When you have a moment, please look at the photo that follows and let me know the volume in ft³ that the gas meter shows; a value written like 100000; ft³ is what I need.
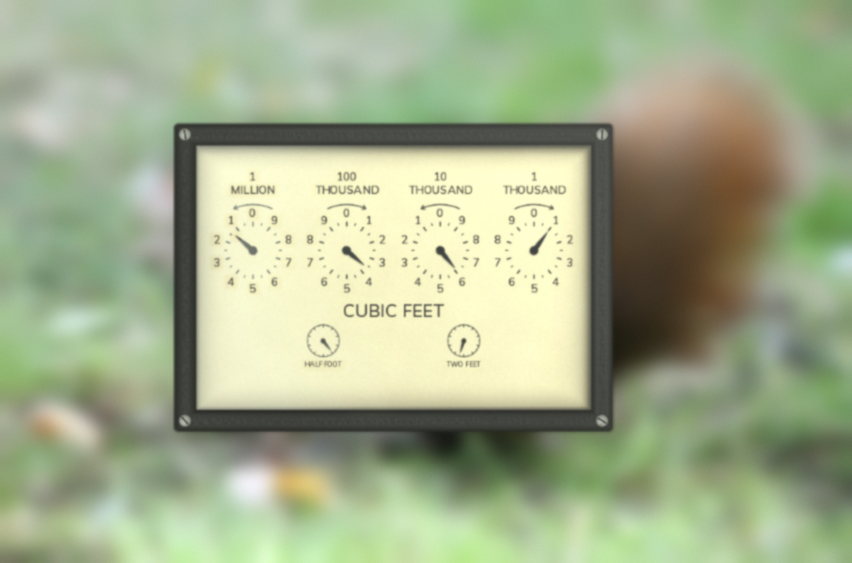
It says 136100; ft³
